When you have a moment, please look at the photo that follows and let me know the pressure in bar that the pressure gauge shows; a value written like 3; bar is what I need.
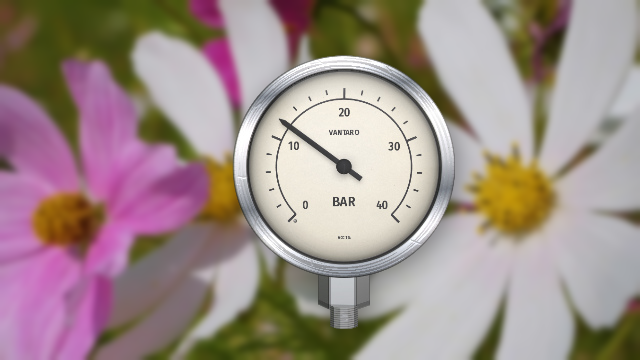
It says 12; bar
